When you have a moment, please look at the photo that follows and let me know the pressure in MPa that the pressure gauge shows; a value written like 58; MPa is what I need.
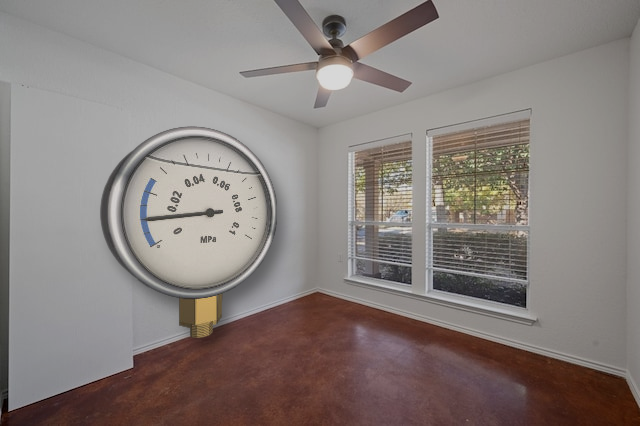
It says 0.01; MPa
